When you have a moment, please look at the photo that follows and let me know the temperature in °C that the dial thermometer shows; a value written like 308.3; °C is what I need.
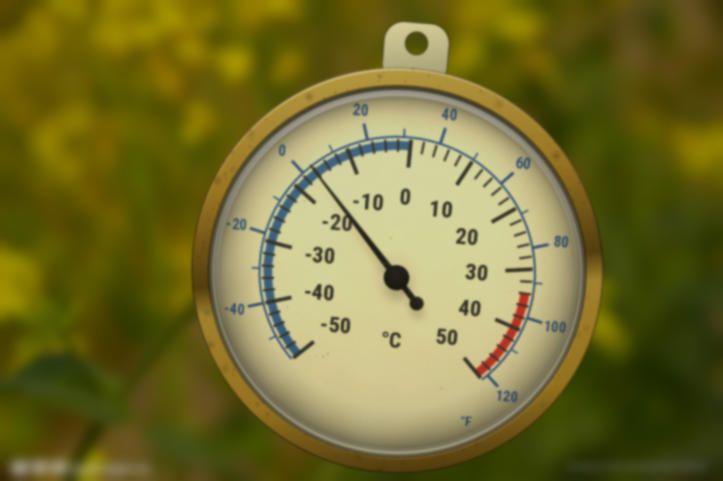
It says -16; °C
